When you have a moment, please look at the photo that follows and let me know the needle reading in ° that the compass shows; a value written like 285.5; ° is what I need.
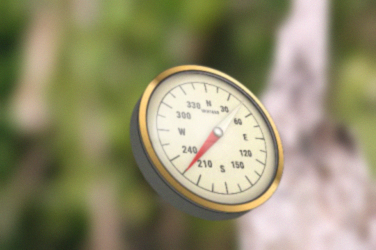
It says 225; °
